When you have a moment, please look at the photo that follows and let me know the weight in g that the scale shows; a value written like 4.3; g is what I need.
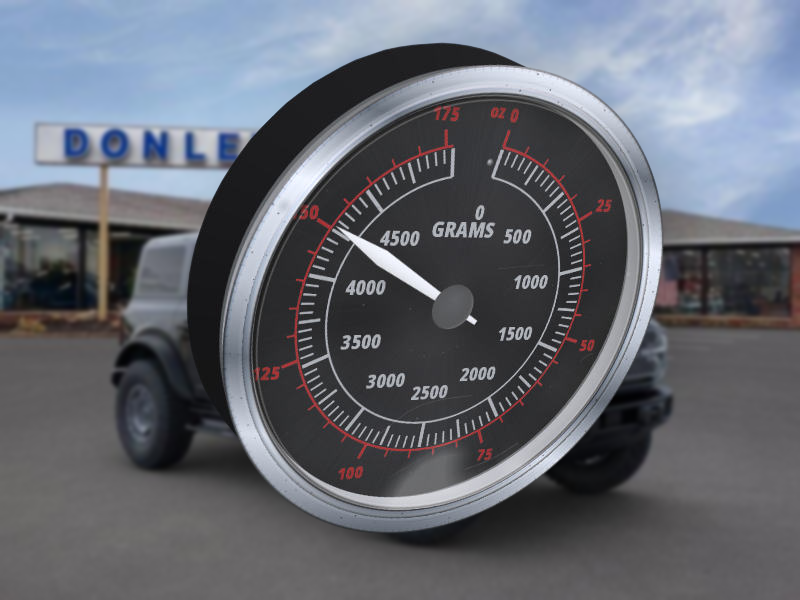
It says 4275; g
